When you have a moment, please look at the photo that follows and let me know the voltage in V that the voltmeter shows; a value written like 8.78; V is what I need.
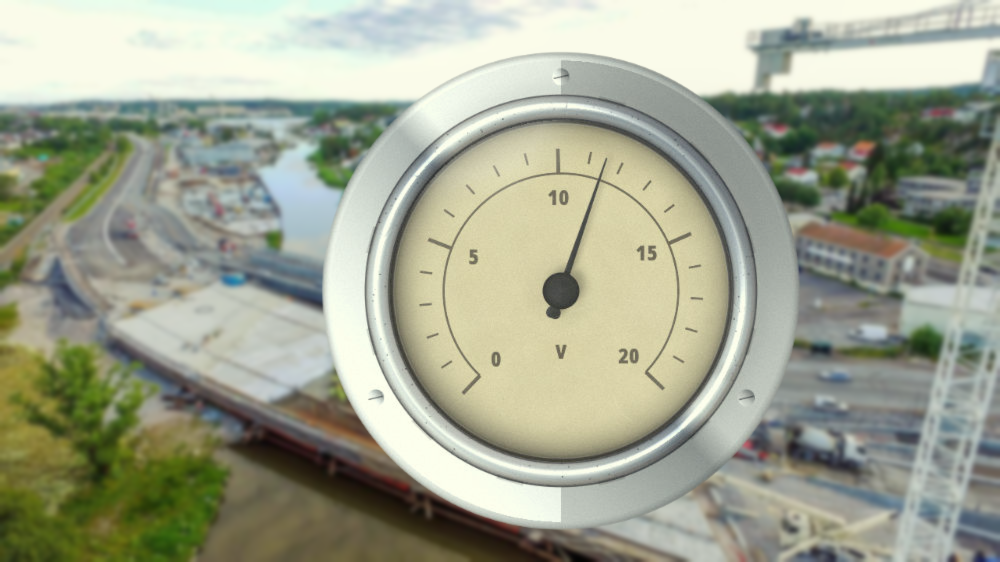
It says 11.5; V
